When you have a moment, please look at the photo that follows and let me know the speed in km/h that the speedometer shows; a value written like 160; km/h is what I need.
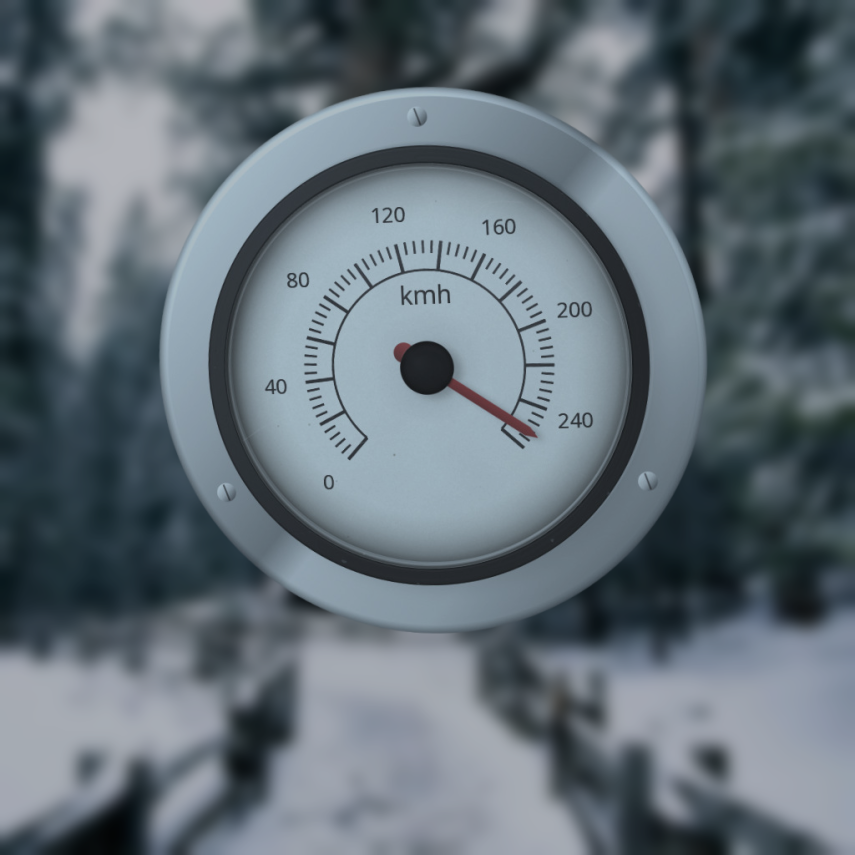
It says 252; km/h
